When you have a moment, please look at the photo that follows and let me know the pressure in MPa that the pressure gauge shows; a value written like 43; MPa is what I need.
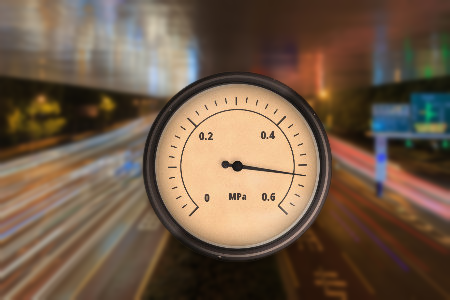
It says 0.52; MPa
